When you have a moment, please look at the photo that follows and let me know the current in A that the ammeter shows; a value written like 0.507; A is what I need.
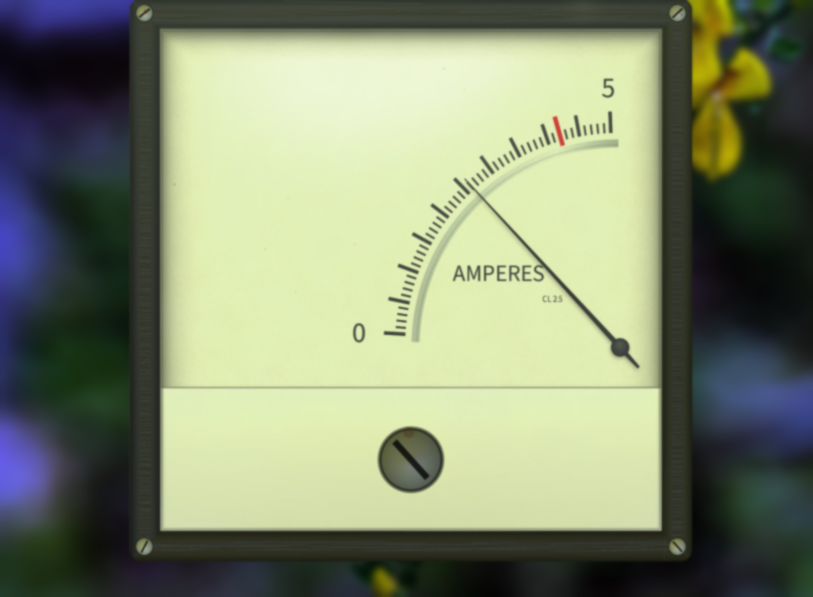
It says 2.6; A
